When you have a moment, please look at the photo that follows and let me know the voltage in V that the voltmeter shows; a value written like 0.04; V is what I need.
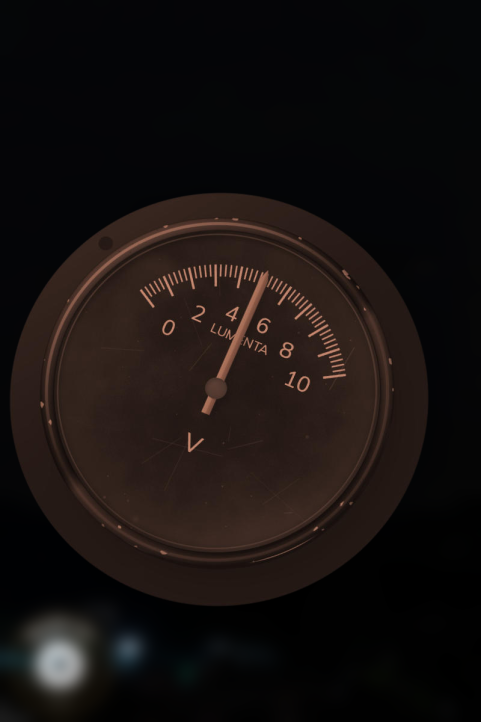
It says 5; V
